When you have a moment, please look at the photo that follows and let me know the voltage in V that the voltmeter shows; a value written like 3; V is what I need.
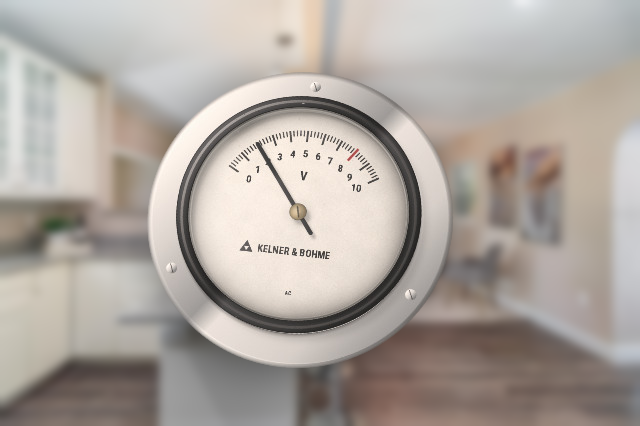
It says 2; V
